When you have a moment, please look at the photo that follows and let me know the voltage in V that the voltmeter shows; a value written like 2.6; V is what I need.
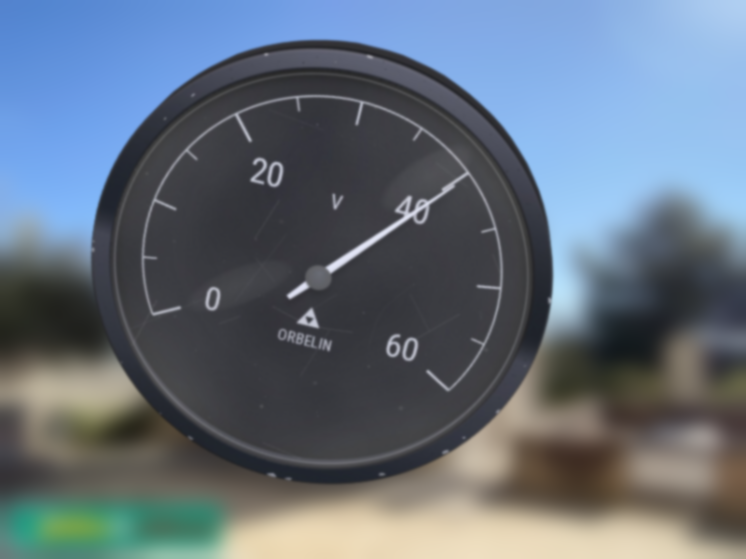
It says 40; V
